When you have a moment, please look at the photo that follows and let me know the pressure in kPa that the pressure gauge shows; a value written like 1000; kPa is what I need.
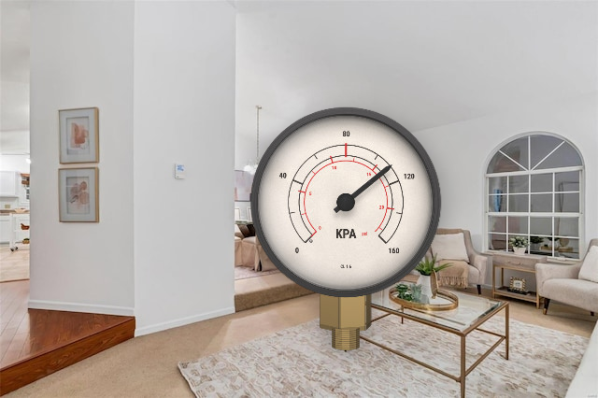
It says 110; kPa
